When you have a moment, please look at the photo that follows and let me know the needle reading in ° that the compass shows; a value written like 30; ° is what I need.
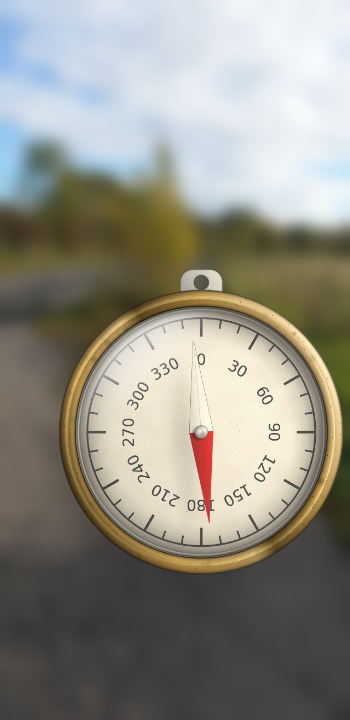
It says 175; °
